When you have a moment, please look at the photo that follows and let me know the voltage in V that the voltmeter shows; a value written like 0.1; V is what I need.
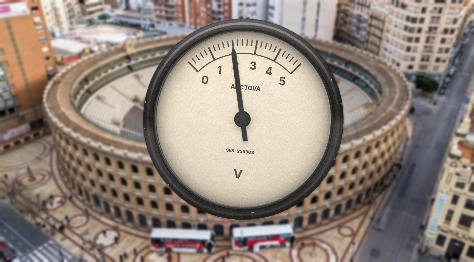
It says 2; V
